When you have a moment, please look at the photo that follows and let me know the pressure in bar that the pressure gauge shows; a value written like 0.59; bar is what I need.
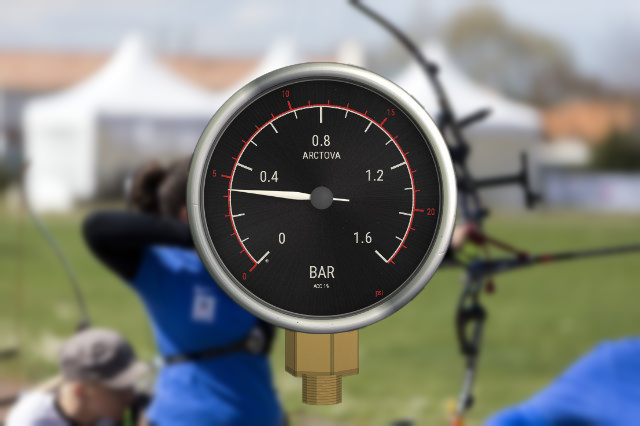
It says 0.3; bar
